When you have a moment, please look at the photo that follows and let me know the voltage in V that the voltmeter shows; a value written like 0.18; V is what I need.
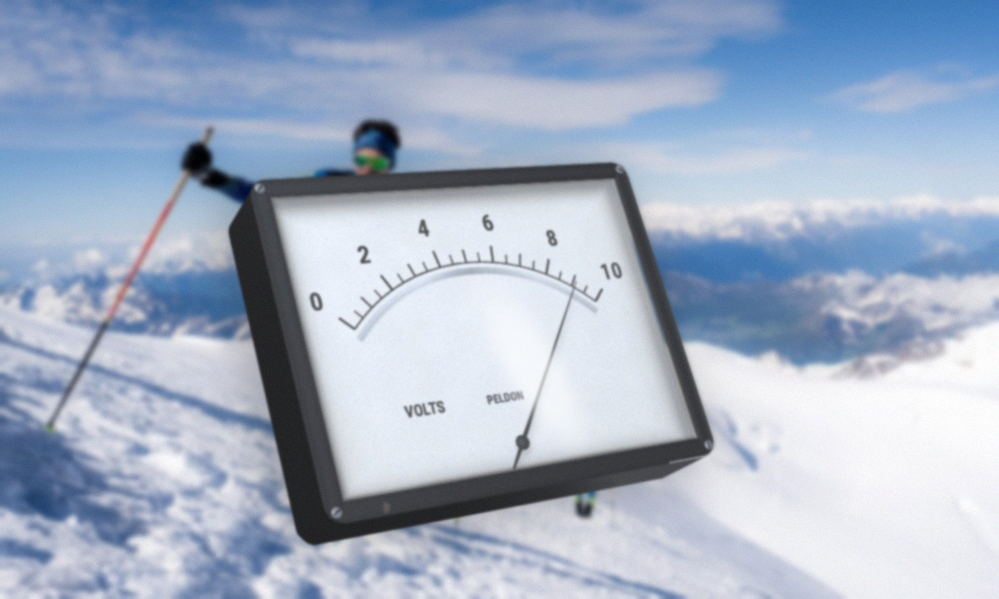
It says 9; V
